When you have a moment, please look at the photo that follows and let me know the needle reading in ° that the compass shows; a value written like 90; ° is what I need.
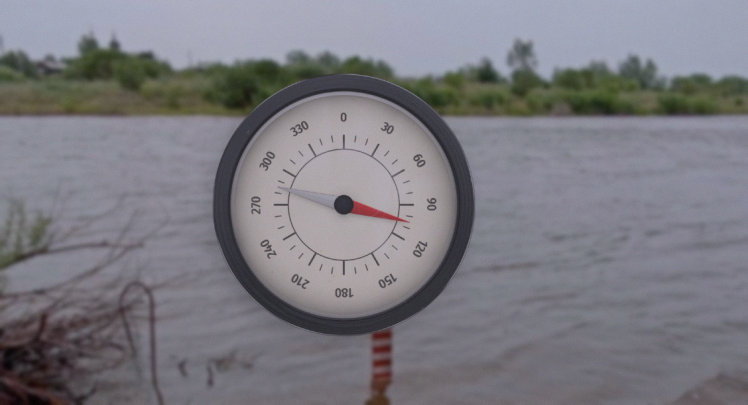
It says 105; °
